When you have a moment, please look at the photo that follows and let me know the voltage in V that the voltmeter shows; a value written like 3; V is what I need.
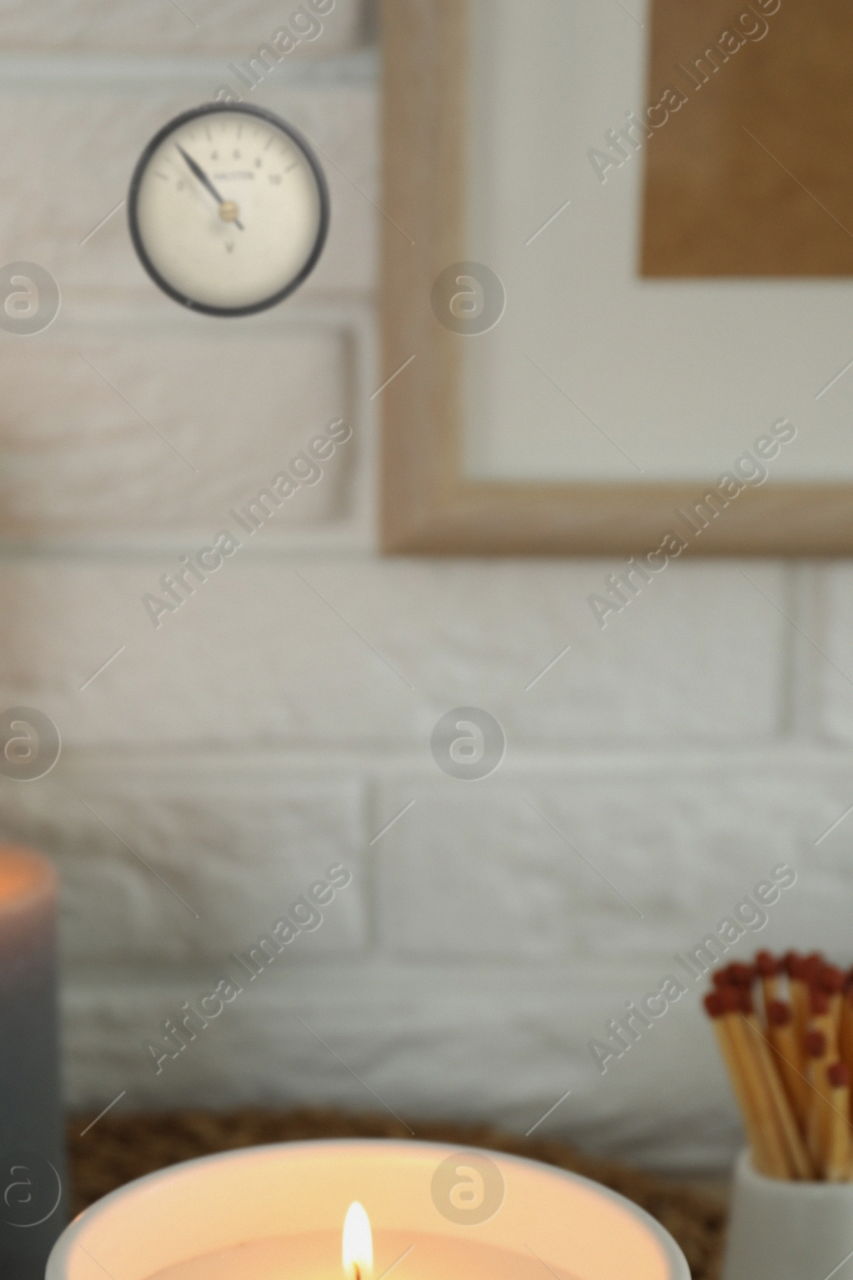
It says 2; V
